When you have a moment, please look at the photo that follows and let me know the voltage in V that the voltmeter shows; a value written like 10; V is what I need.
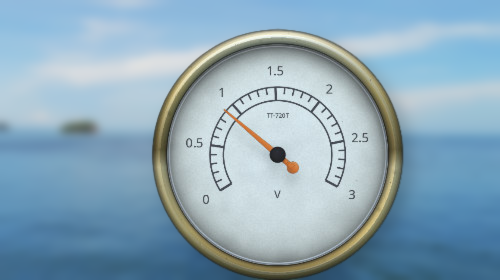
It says 0.9; V
